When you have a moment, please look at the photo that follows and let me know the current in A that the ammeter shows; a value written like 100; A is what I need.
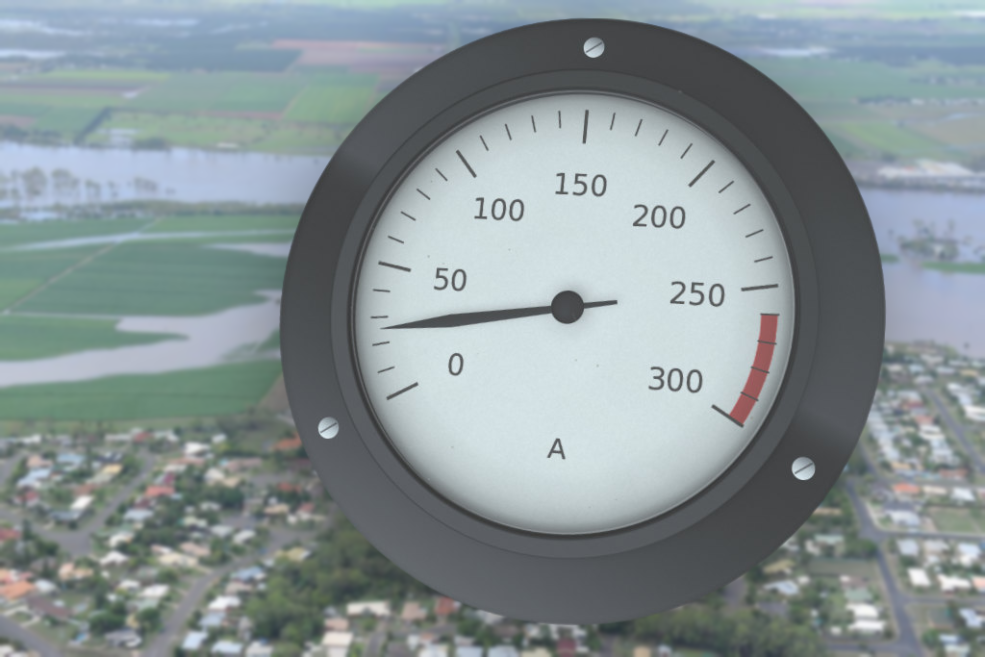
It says 25; A
